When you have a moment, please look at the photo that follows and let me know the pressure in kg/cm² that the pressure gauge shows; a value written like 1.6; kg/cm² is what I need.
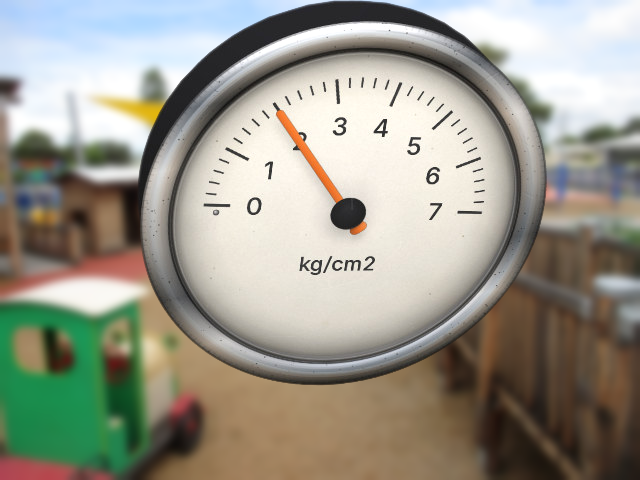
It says 2; kg/cm²
